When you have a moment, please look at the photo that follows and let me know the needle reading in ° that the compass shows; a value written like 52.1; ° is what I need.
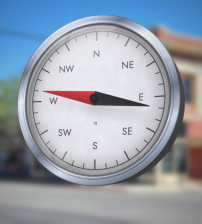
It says 280; °
